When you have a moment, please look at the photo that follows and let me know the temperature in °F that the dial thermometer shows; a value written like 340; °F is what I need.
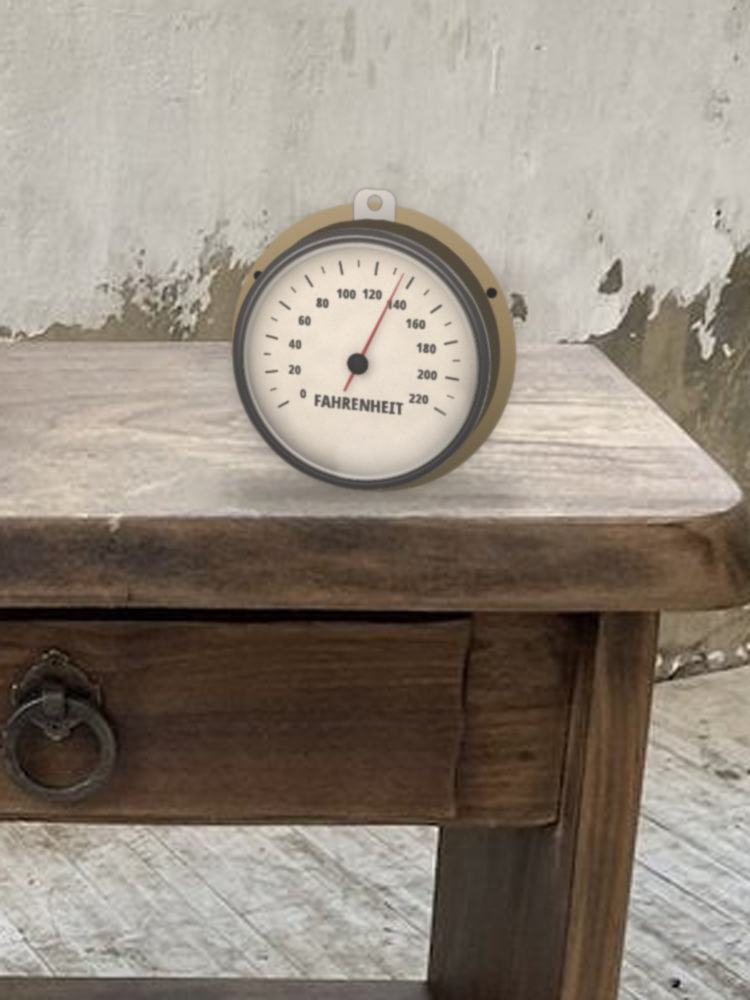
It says 135; °F
